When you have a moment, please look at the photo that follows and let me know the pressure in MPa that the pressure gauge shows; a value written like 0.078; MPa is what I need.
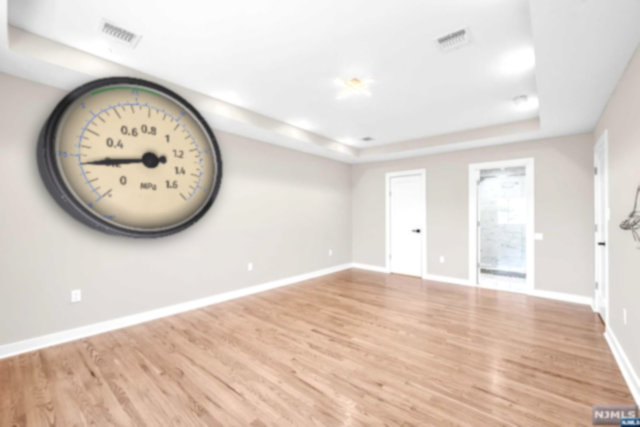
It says 0.2; MPa
